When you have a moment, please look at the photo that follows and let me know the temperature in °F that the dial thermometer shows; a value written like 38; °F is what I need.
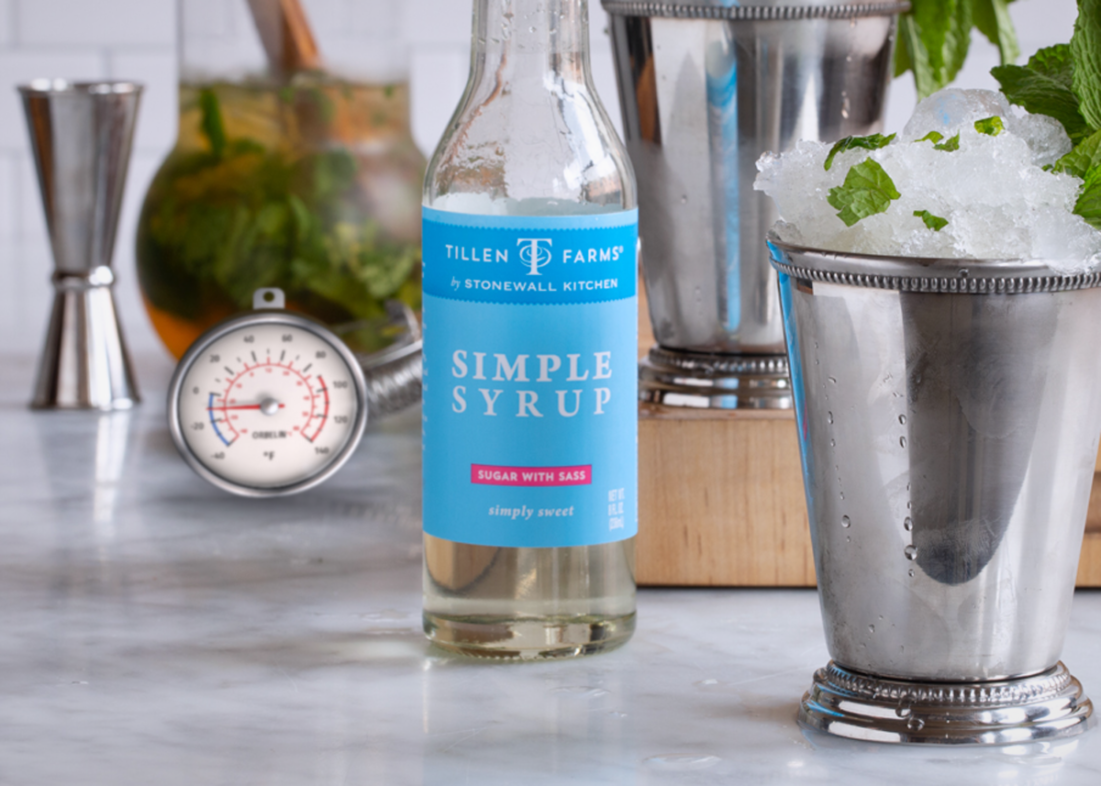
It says -10; °F
